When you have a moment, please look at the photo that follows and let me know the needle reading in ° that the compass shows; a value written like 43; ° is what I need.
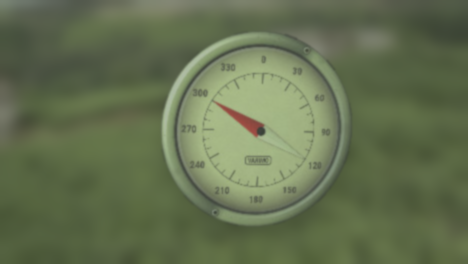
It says 300; °
